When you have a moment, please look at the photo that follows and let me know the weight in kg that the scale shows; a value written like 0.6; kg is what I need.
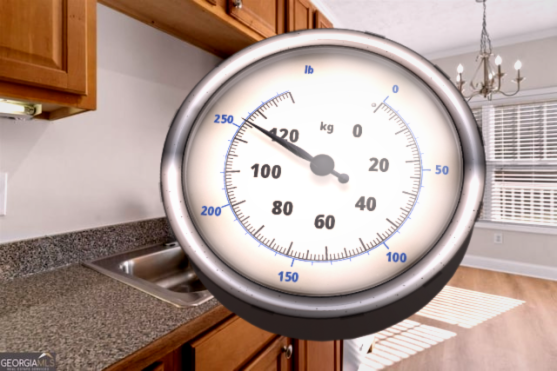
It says 115; kg
